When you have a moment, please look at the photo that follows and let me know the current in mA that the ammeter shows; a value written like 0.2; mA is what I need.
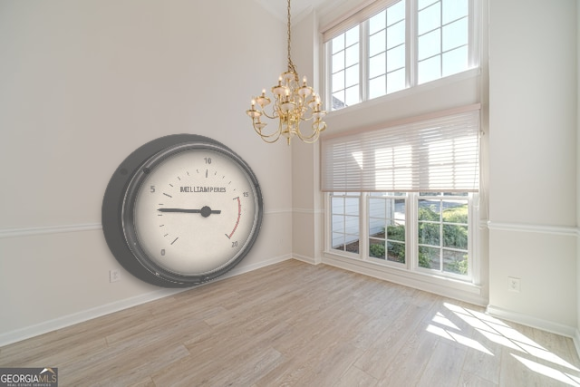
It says 3.5; mA
